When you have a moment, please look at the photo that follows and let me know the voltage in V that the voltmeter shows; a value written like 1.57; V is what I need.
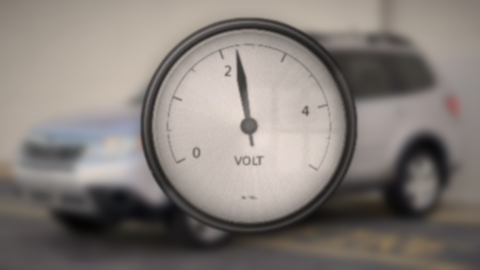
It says 2.25; V
